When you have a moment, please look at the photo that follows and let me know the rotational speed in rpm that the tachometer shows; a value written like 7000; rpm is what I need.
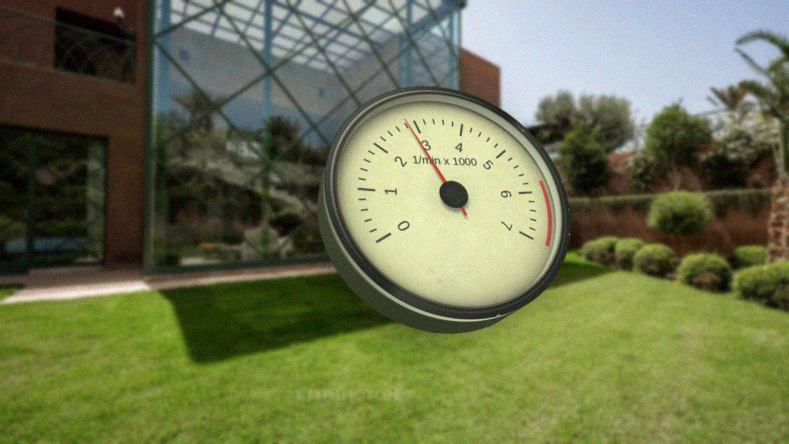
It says 2800; rpm
